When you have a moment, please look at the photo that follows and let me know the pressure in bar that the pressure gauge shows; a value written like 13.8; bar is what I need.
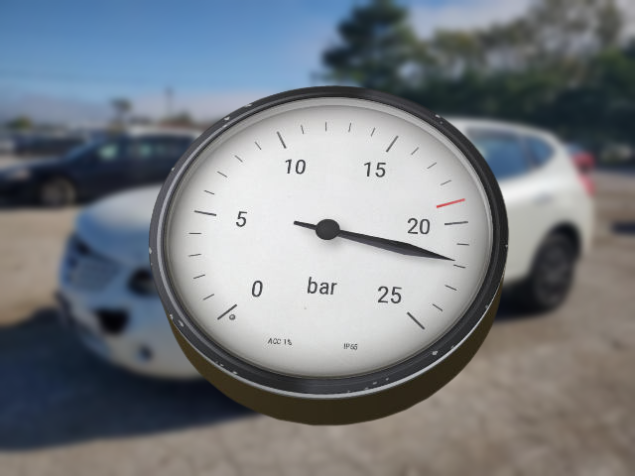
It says 22; bar
